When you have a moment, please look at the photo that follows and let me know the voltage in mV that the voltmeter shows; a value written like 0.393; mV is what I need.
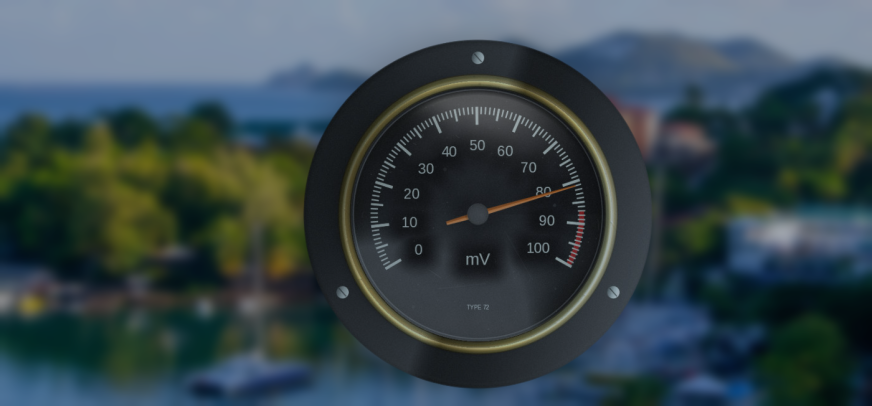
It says 81; mV
